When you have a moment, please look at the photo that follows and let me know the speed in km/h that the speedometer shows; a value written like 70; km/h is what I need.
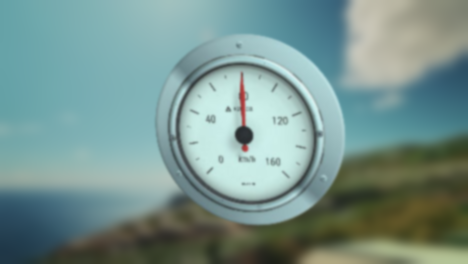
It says 80; km/h
